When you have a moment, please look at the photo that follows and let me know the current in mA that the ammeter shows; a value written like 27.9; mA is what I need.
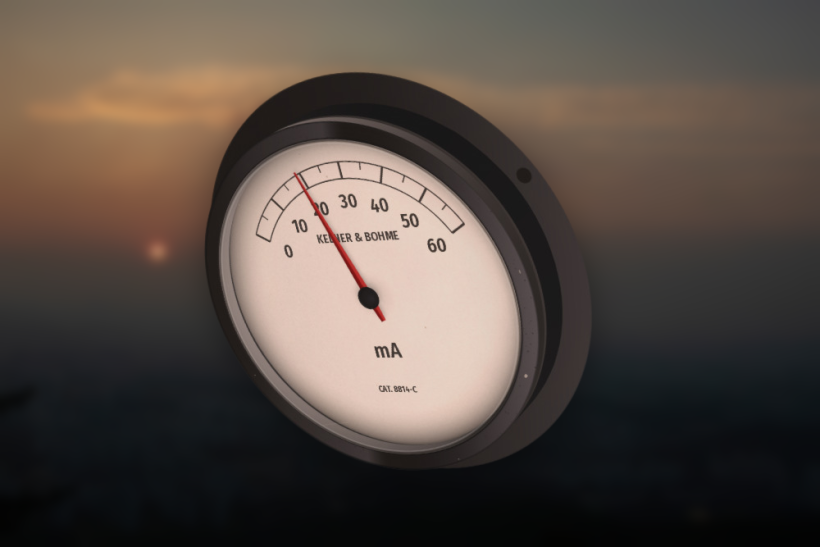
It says 20; mA
